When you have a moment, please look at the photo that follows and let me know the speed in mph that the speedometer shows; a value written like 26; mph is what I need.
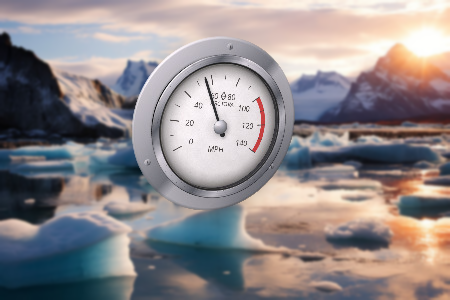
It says 55; mph
